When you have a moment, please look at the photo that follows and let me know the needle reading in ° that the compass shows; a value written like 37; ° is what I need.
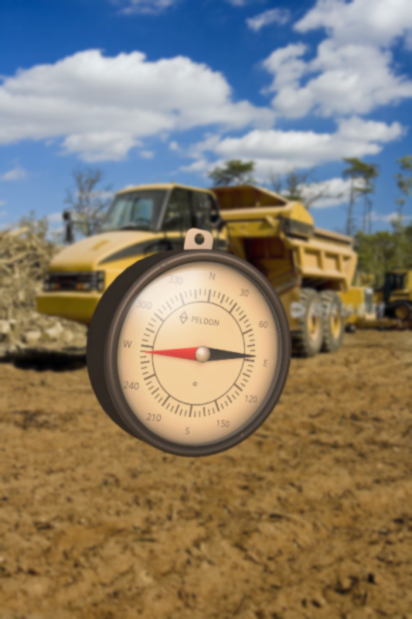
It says 265; °
